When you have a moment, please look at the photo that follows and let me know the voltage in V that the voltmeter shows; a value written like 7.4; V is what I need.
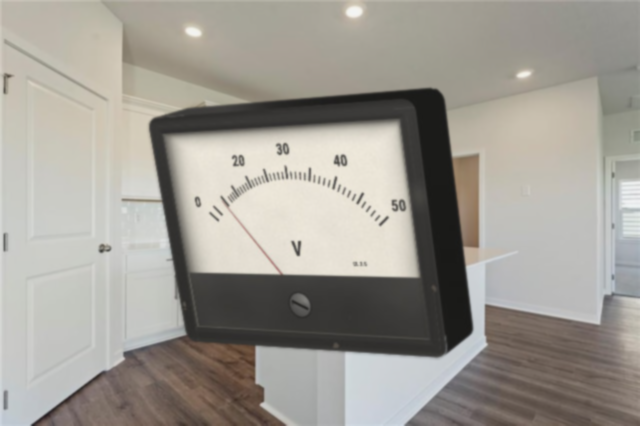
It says 10; V
